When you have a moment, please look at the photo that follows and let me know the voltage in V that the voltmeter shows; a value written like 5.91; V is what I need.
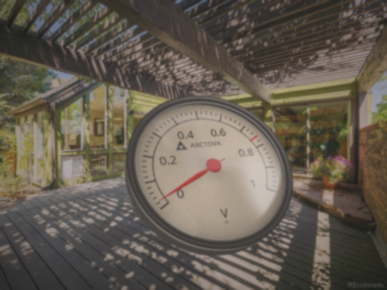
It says 0.02; V
